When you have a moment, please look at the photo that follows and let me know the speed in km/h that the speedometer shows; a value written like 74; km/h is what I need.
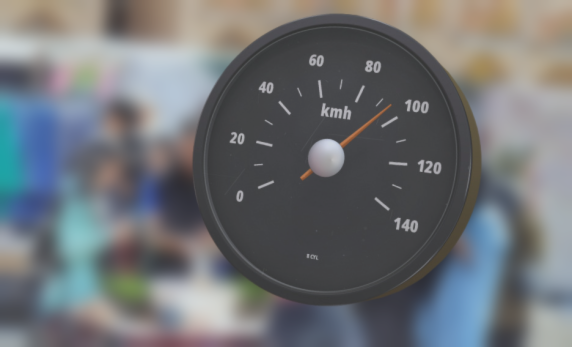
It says 95; km/h
